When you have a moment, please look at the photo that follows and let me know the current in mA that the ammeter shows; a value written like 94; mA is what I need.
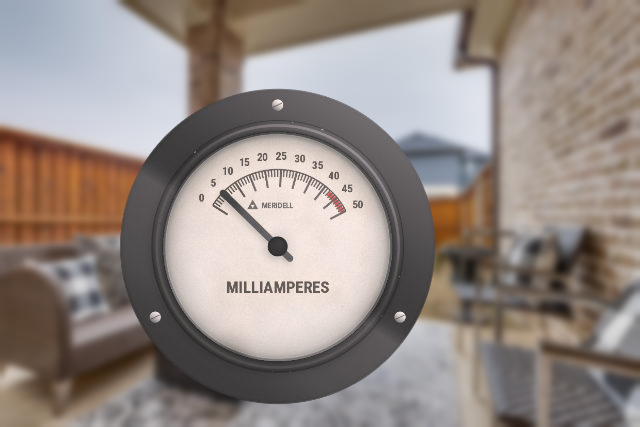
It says 5; mA
